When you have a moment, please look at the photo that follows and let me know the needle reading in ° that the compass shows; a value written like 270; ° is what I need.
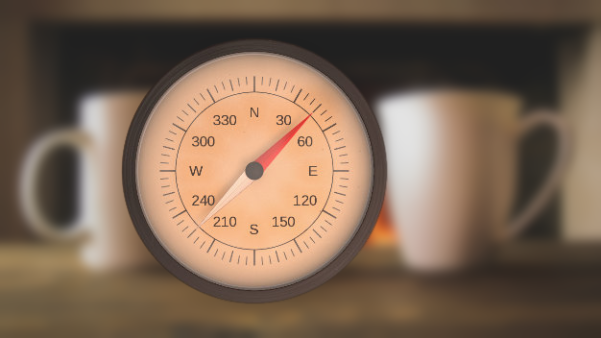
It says 45; °
